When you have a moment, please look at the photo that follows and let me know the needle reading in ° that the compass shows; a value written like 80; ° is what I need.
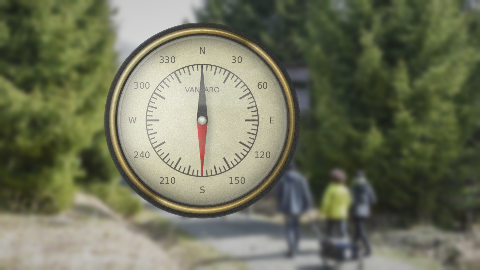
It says 180; °
